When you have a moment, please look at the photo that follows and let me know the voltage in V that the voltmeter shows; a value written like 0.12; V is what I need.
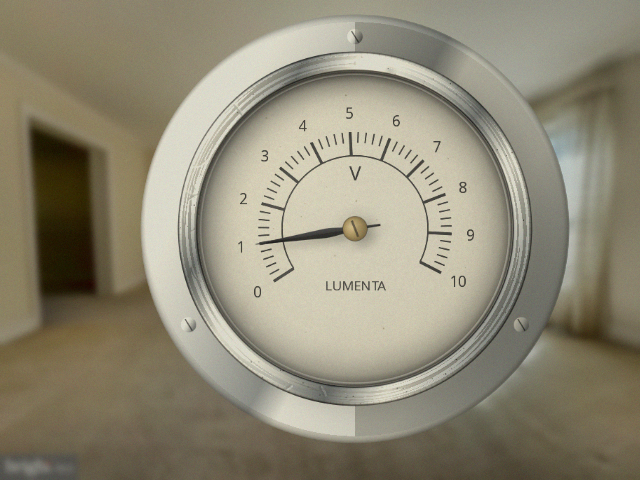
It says 1; V
